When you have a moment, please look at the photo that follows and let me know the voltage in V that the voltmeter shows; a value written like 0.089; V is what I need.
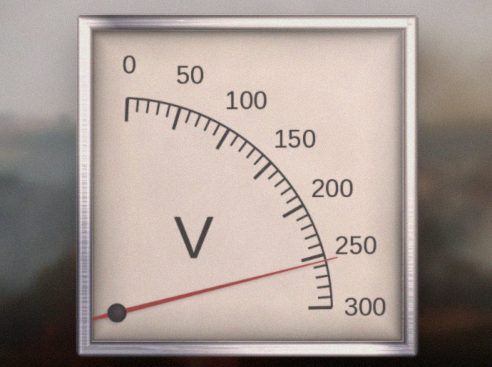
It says 255; V
